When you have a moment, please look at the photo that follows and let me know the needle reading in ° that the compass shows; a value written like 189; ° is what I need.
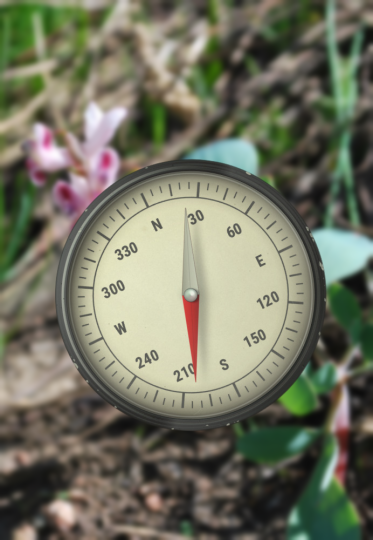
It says 202.5; °
